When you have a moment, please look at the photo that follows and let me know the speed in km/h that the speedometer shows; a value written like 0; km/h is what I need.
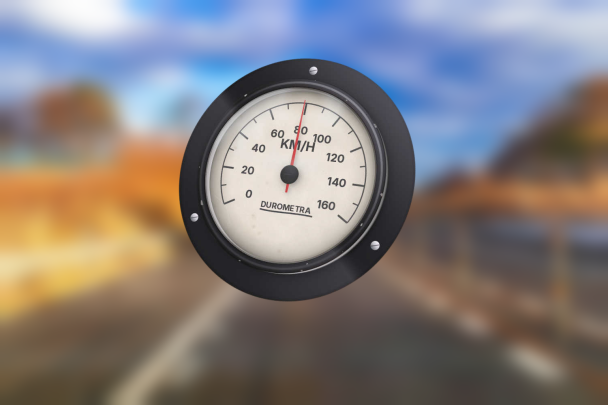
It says 80; km/h
